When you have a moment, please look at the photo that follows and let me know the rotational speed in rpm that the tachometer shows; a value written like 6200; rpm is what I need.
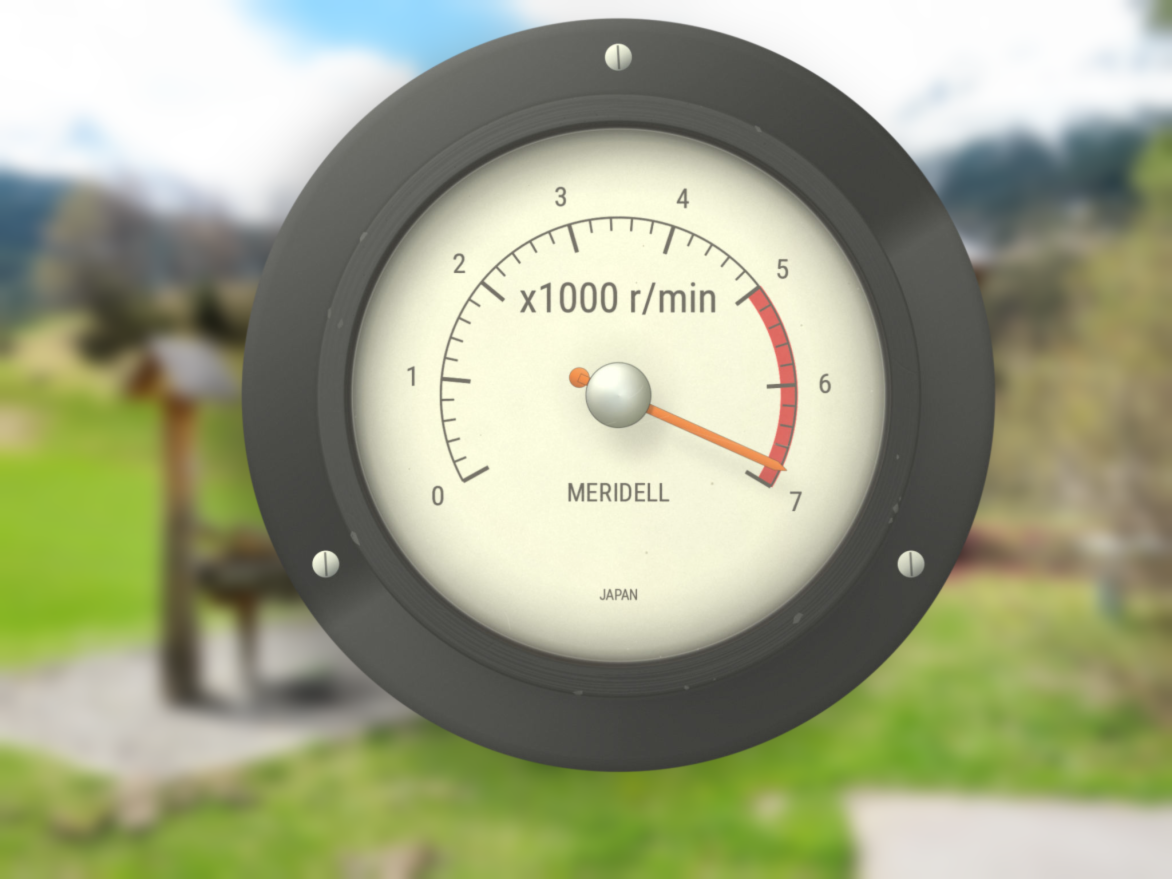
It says 6800; rpm
